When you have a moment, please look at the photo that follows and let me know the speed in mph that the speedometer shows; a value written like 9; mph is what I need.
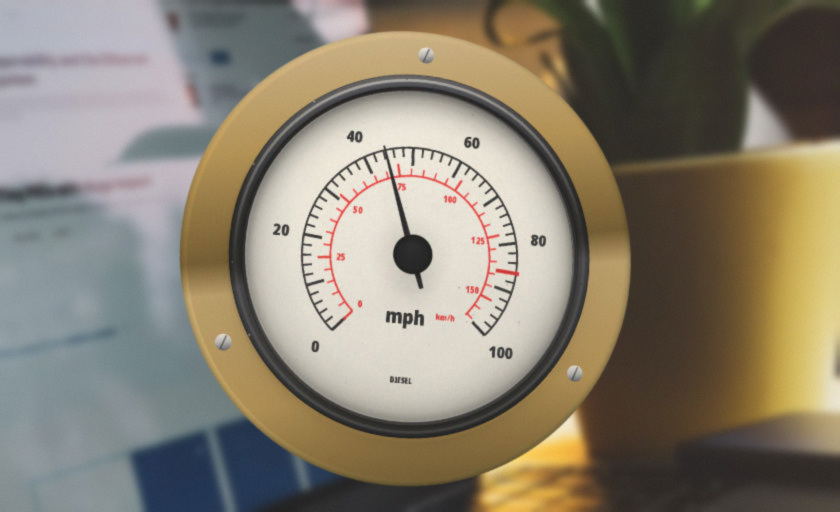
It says 44; mph
